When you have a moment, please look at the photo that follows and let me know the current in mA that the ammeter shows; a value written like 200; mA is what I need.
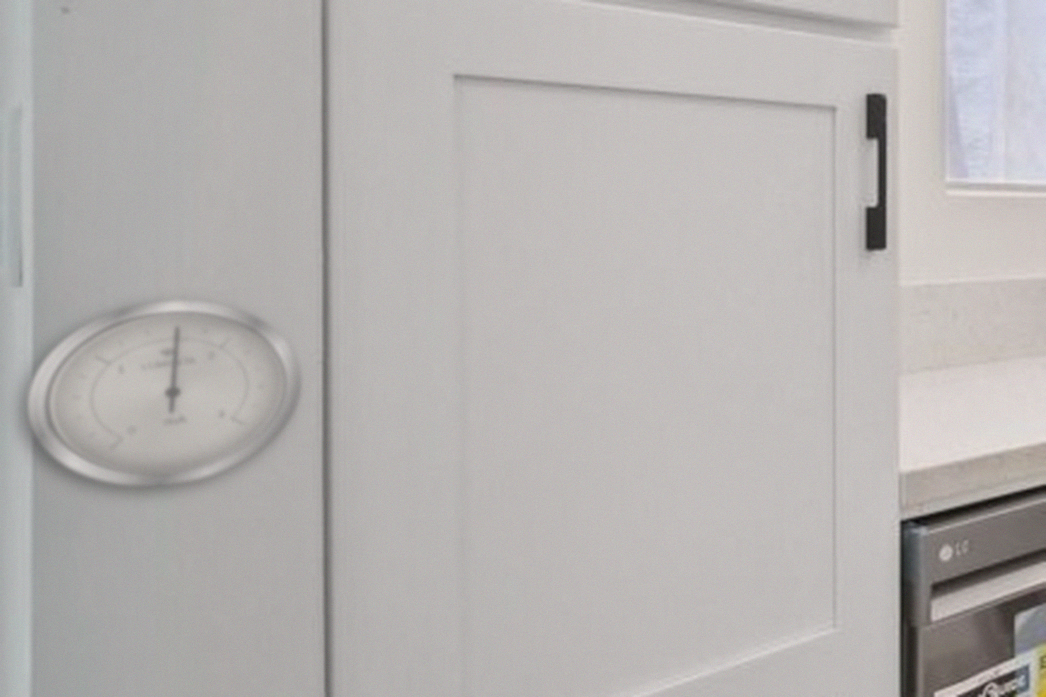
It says 1.6; mA
